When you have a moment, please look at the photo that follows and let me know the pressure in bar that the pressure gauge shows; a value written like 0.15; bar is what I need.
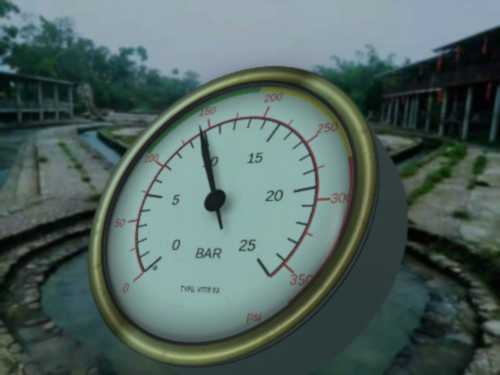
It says 10; bar
